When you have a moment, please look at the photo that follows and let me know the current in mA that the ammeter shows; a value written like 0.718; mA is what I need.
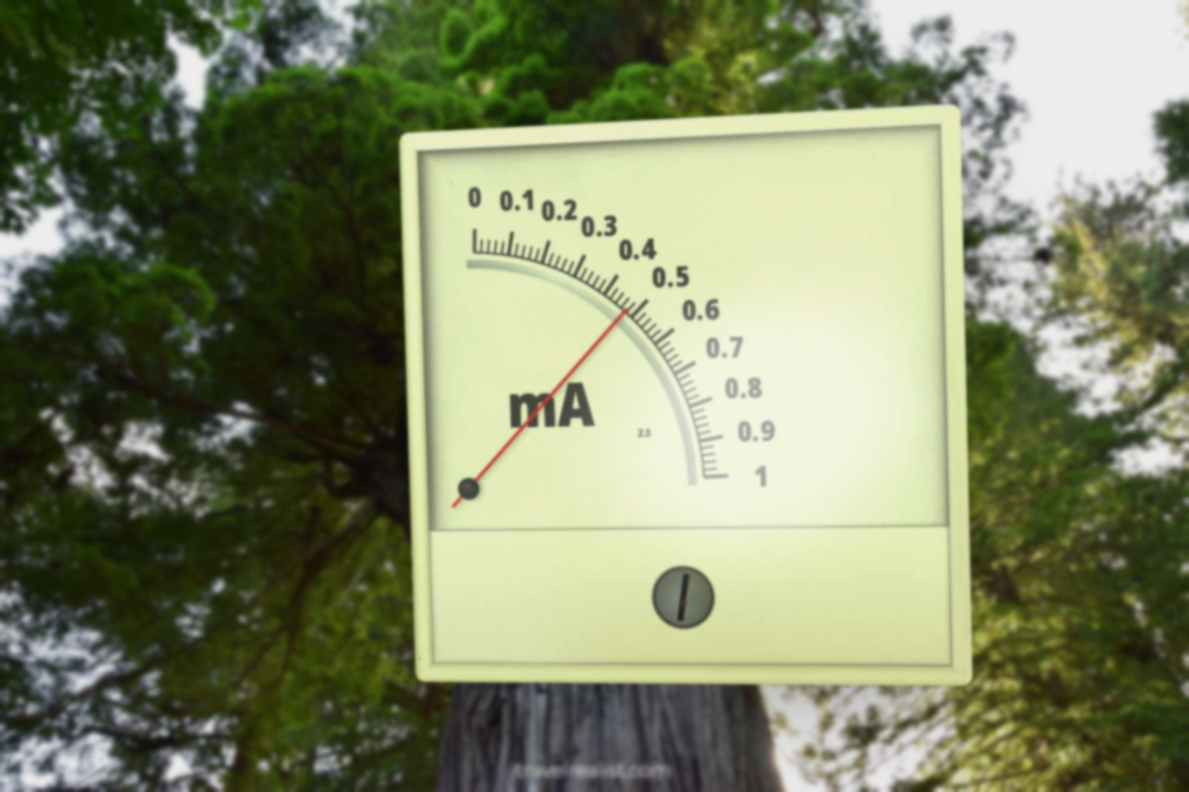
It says 0.48; mA
